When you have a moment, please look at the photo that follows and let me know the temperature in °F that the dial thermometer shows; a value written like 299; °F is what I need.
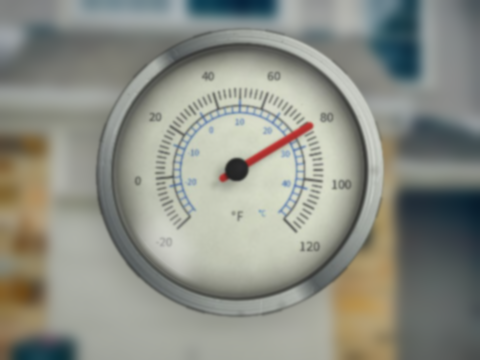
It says 80; °F
